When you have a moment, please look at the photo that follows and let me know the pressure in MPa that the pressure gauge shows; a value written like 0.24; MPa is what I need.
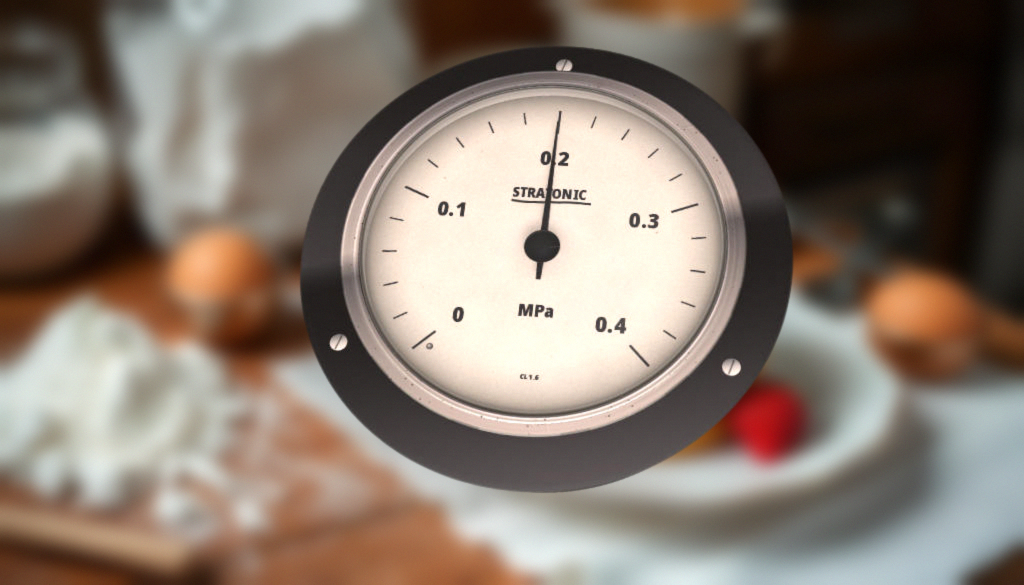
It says 0.2; MPa
